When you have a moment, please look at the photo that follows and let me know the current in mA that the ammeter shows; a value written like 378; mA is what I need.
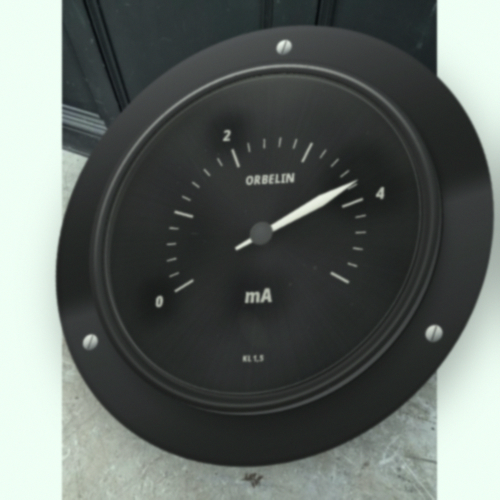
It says 3.8; mA
